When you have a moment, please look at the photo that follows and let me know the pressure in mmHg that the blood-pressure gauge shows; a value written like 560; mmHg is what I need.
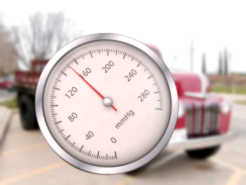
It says 150; mmHg
